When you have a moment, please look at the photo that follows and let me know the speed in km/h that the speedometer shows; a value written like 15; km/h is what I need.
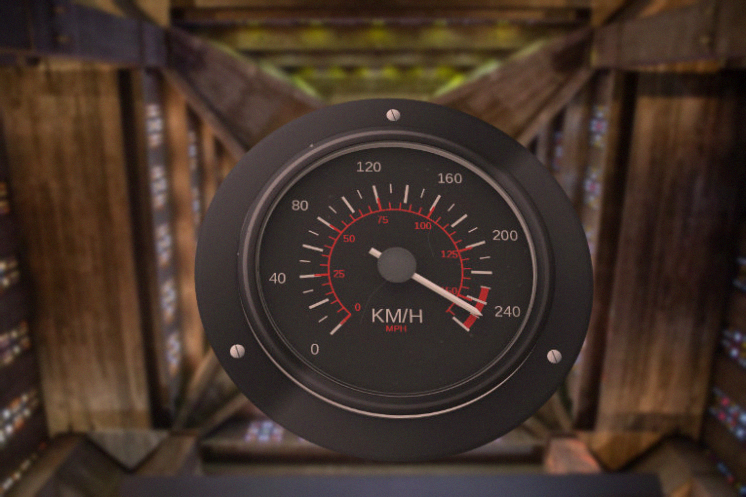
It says 250; km/h
